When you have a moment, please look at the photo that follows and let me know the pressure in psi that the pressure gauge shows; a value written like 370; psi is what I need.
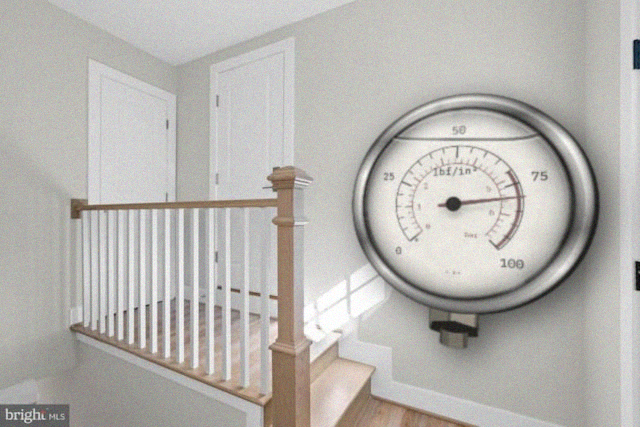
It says 80; psi
